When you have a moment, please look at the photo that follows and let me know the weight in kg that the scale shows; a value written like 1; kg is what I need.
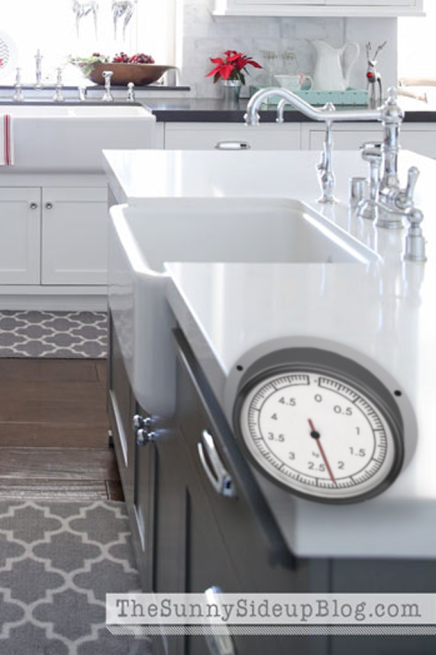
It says 2.25; kg
